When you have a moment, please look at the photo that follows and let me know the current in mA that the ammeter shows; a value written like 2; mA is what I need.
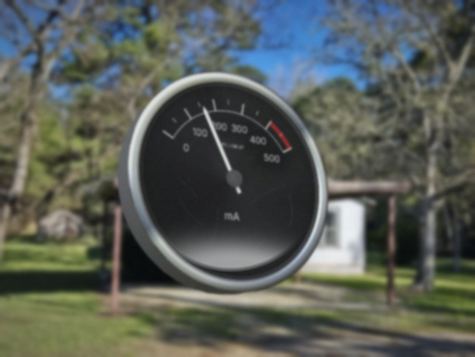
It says 150; mA
